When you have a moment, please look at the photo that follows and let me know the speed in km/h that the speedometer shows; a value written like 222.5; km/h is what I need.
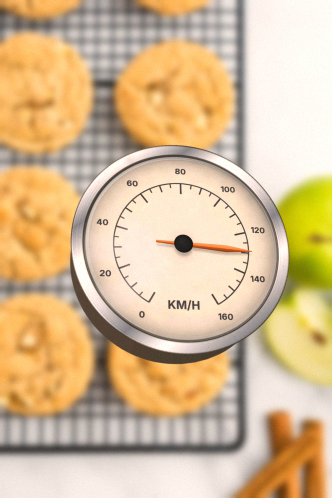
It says 130; km/h
